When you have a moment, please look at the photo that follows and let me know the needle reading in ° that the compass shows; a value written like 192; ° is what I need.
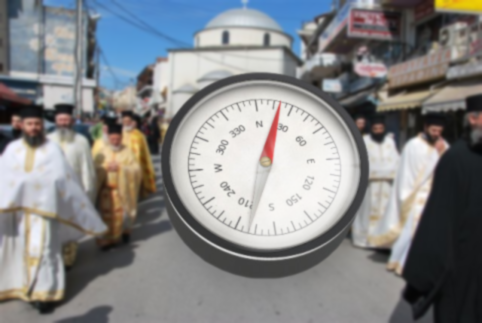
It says 20; °
